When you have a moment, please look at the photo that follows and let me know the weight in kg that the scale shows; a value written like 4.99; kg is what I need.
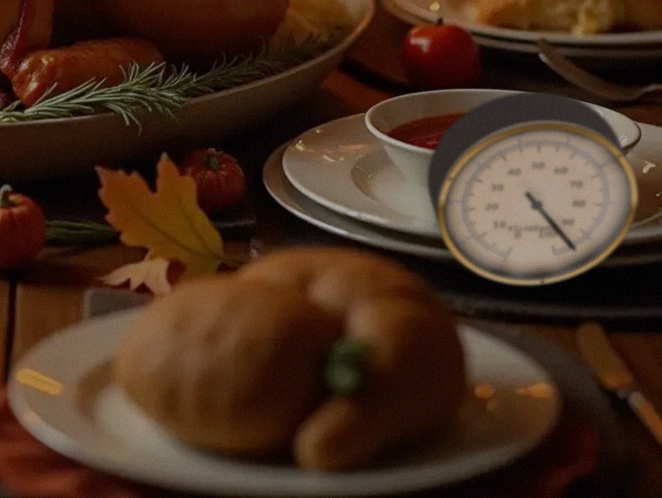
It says 95; kg
